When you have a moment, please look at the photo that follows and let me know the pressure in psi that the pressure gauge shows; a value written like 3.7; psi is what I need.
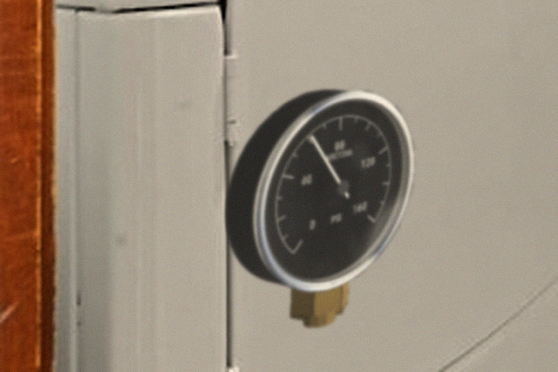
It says 60; psi
